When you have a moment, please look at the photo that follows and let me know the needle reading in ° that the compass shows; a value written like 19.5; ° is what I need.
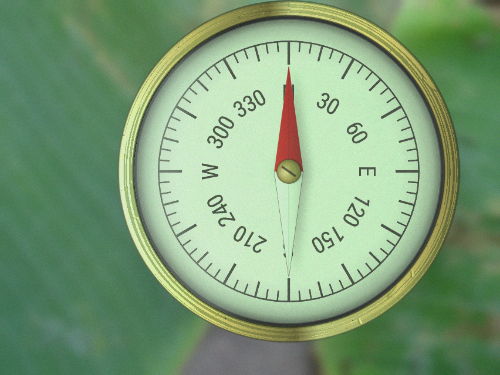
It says 0; °
